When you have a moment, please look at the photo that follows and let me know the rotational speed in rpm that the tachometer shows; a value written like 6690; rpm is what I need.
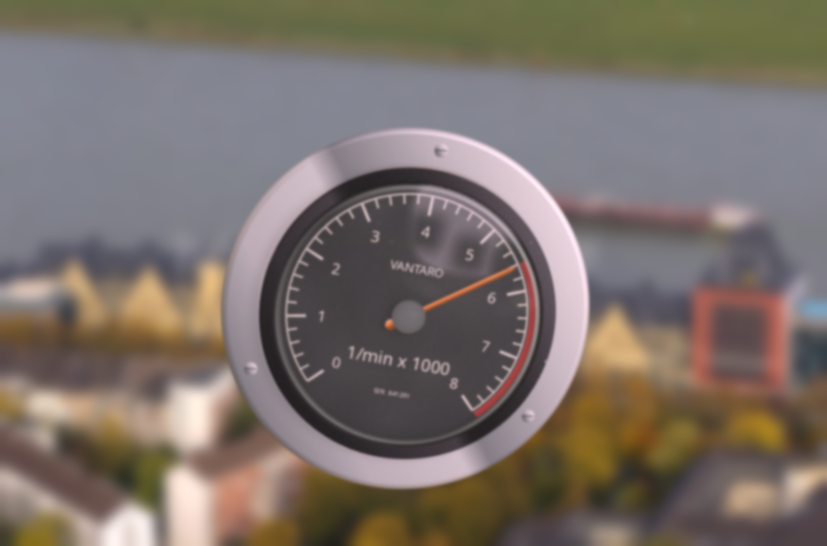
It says 5600; rpm
